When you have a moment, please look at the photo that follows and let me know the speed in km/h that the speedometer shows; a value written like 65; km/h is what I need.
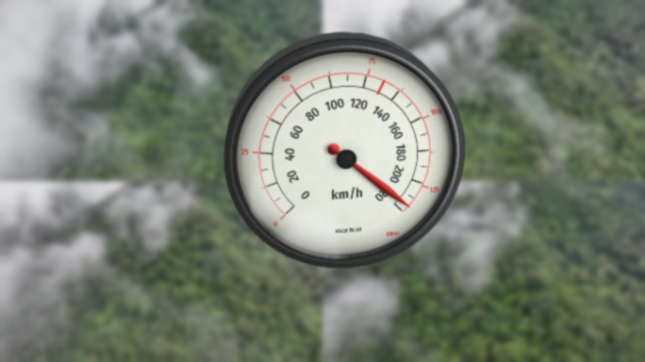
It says 215; km/h
